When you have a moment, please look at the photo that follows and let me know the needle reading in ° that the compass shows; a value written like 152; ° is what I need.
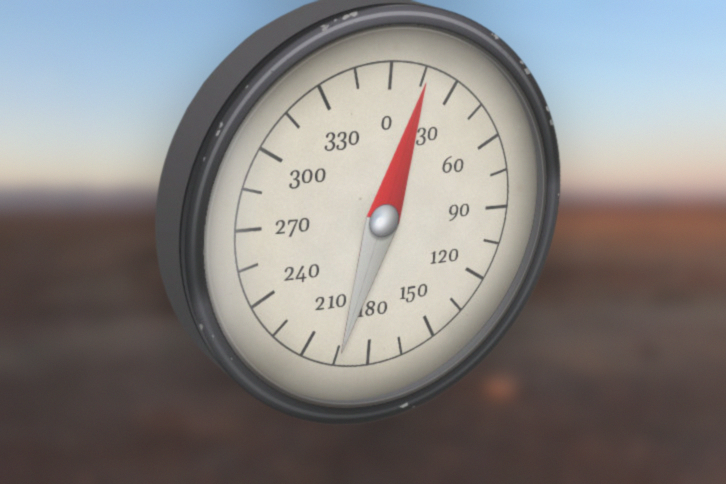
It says 15; °
